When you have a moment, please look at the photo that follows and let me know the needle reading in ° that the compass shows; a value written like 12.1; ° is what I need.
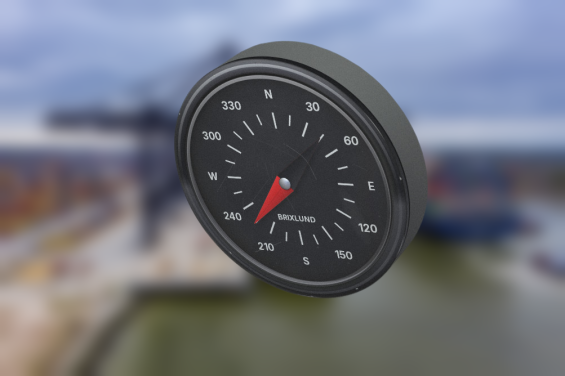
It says 225; °
